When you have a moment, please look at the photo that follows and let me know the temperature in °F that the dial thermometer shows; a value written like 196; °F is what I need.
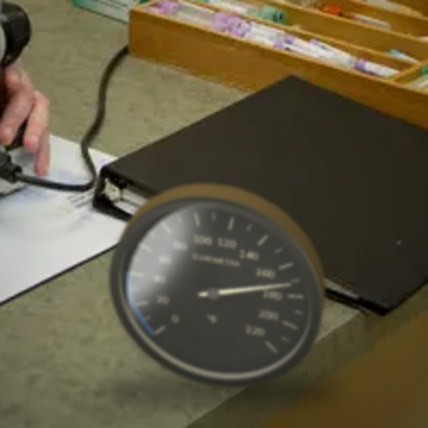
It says 170; °F
